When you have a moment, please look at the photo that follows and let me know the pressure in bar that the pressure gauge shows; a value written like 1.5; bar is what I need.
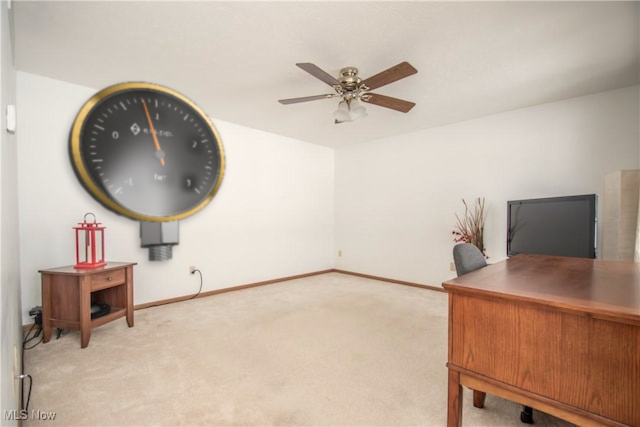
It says 0.8; bar
